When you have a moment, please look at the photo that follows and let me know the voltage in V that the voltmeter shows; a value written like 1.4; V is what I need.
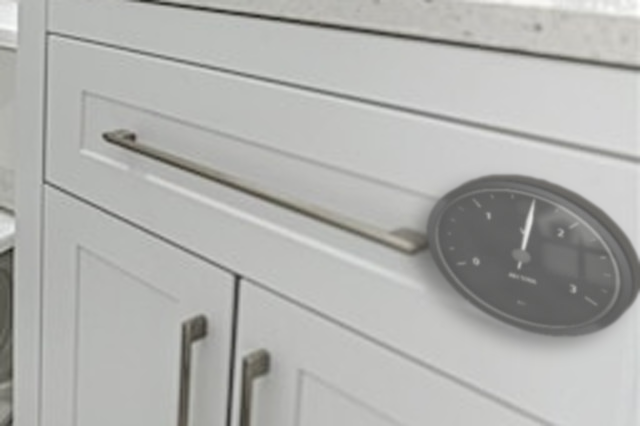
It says 1.6; V
